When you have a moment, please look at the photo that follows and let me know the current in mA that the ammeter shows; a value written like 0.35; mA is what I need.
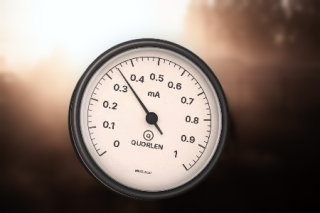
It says 0.34; mA
